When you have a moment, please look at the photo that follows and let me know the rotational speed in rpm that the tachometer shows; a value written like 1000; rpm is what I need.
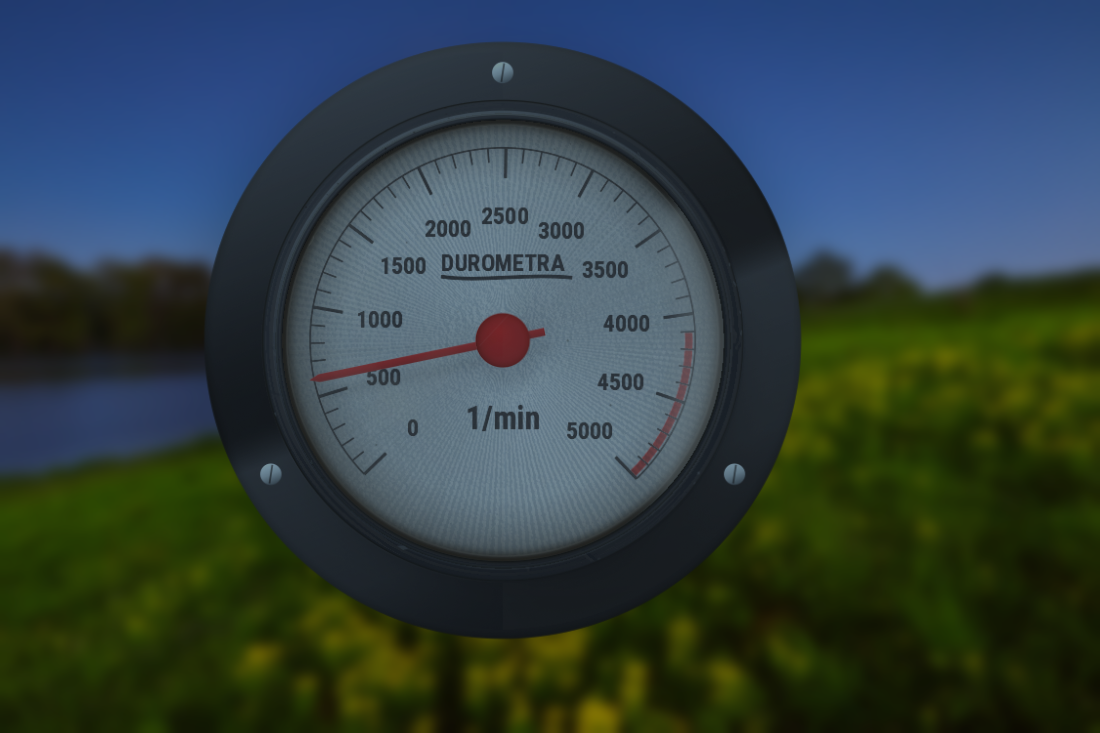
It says 600; rpm
